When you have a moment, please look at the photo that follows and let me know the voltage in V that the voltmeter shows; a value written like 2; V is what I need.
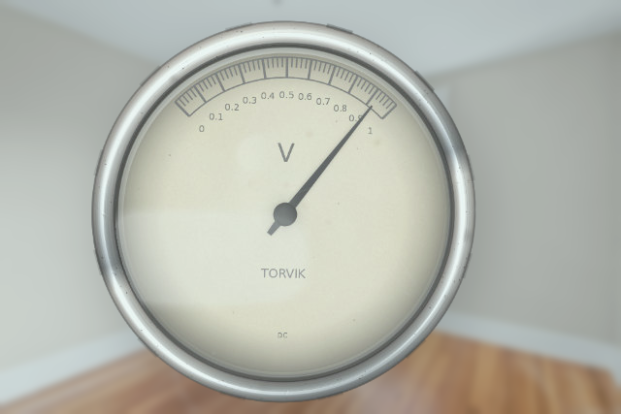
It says 0.92; V
